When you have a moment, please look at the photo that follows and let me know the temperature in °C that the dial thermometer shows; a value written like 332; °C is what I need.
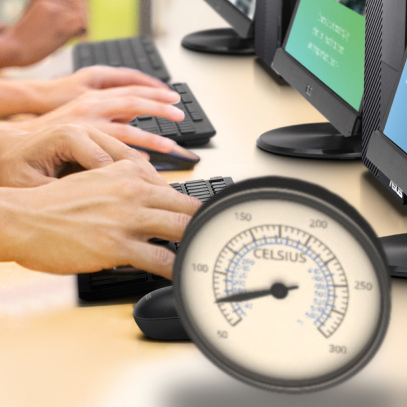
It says 75; °C
